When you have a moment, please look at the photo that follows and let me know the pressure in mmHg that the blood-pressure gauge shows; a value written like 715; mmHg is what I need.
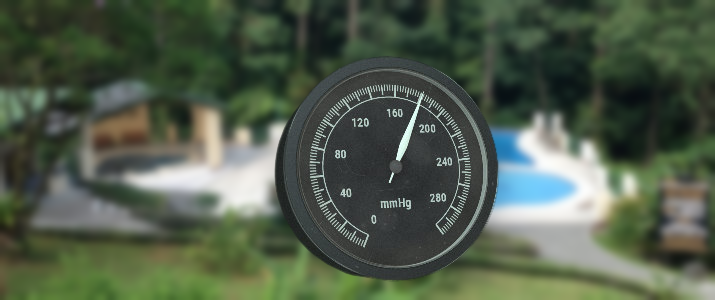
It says 180; mmHg
